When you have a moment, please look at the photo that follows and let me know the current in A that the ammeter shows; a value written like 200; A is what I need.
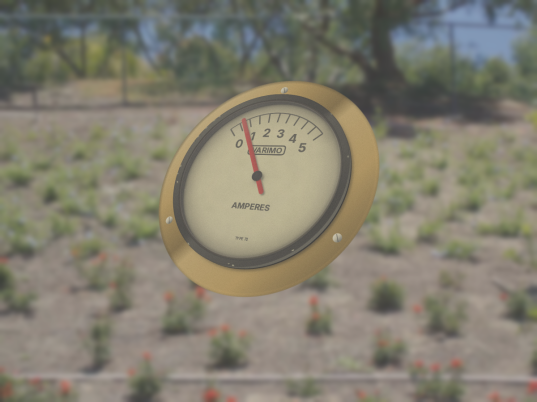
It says 0.75; A
